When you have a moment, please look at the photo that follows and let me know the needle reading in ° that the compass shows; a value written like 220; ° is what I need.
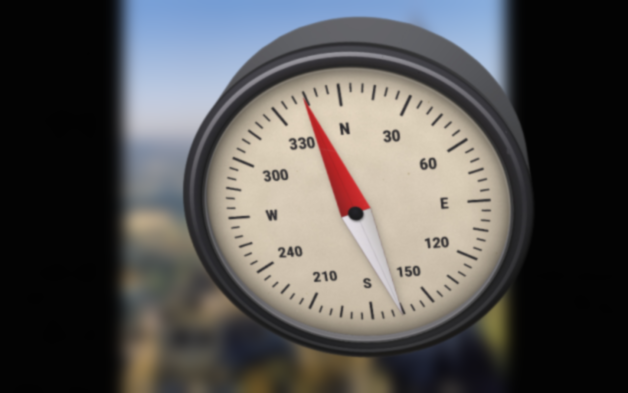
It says 345; °
